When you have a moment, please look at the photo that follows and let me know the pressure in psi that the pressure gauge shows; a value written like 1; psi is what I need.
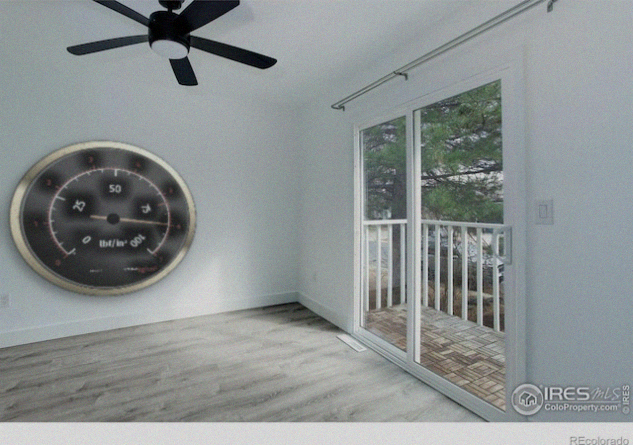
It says 85; psi
